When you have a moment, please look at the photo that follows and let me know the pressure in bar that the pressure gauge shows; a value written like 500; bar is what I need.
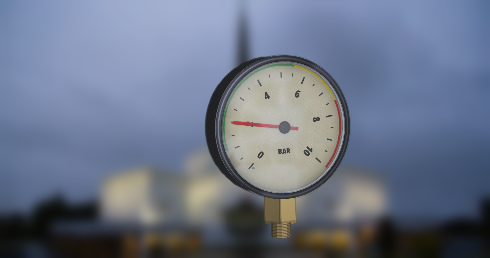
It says 2; bar
